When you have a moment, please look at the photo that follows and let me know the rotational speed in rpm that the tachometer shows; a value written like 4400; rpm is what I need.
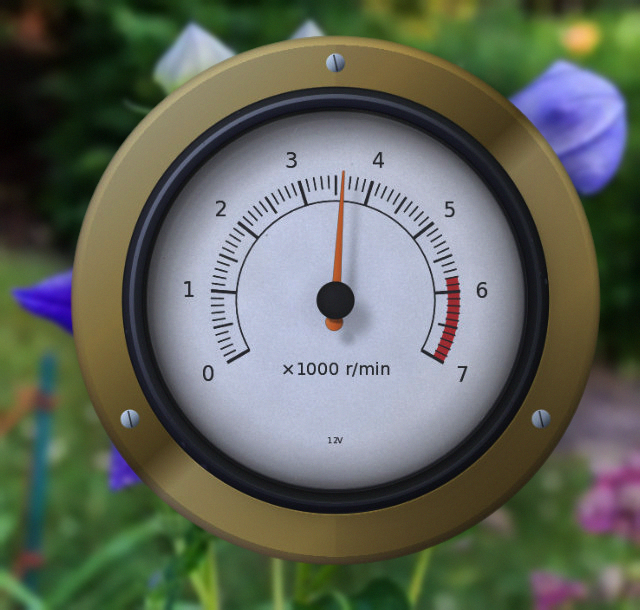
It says 3600; rpm
